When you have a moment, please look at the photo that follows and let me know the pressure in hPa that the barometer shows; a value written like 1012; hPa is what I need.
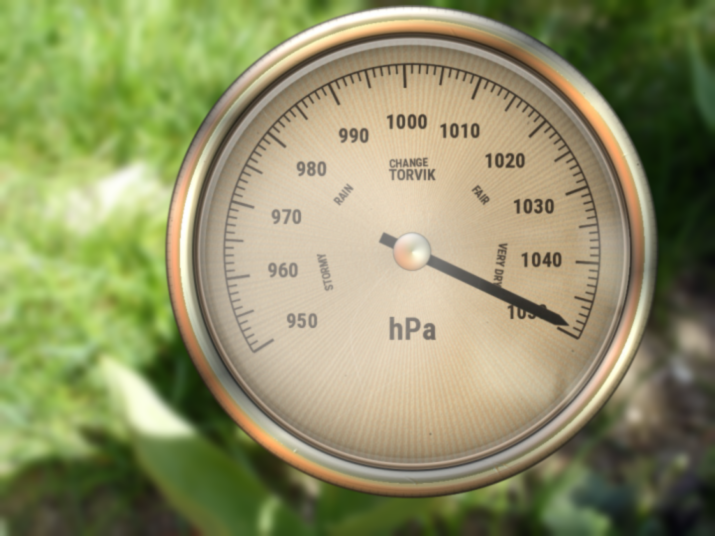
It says 1049; hPa
